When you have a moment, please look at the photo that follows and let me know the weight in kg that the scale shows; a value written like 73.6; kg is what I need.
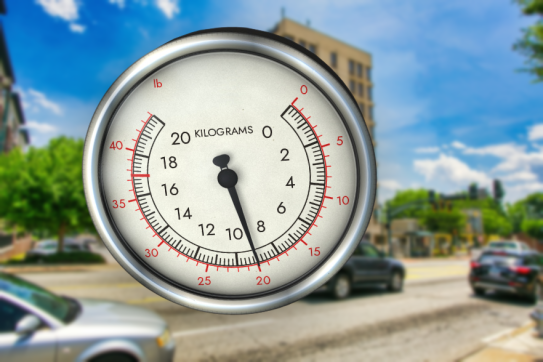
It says 9; kg
